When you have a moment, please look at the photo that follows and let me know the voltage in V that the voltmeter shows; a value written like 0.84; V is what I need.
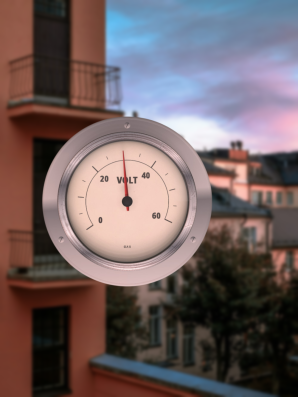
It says 30; V
